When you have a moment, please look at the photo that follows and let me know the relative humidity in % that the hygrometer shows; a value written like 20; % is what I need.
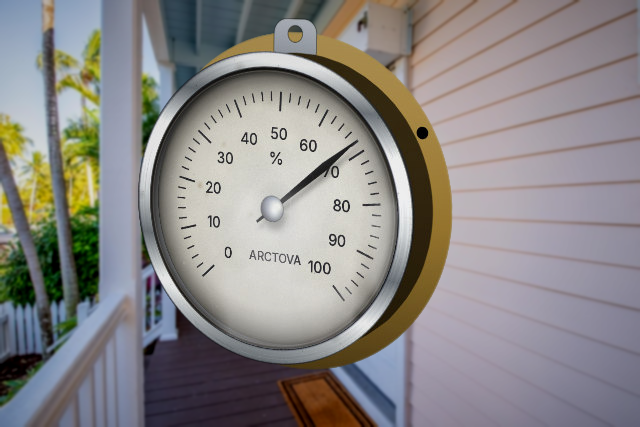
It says 68; %
